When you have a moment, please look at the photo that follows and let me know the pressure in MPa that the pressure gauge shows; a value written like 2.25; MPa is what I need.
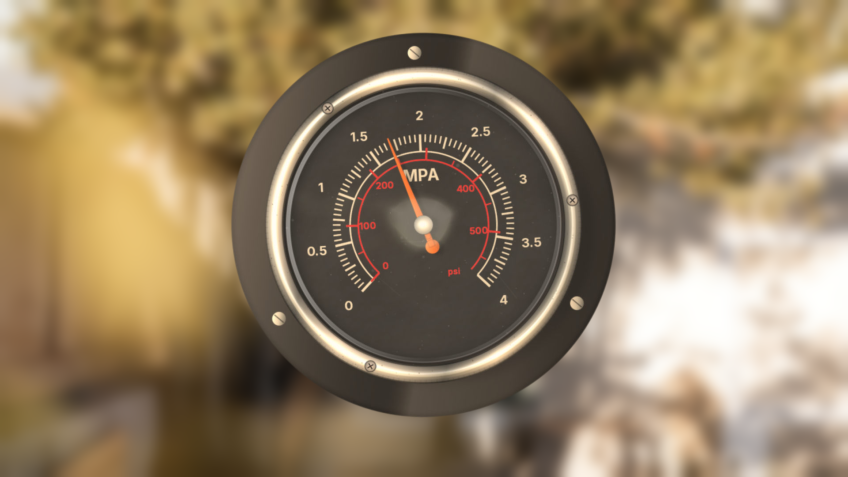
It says 1.7; MPa
